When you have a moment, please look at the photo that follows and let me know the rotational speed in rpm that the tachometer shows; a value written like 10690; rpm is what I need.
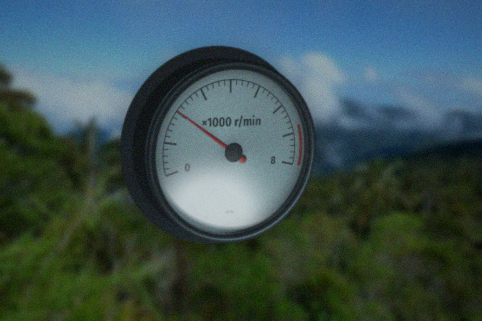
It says 2000; rpm
